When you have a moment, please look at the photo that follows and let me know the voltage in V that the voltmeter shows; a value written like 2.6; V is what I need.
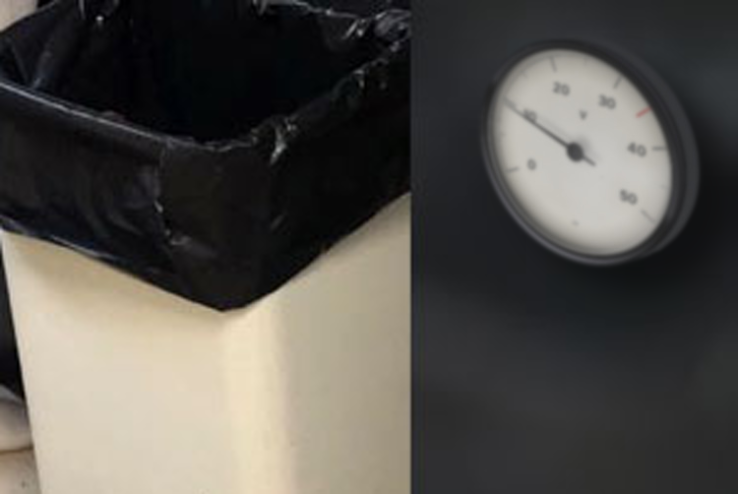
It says 10; V
